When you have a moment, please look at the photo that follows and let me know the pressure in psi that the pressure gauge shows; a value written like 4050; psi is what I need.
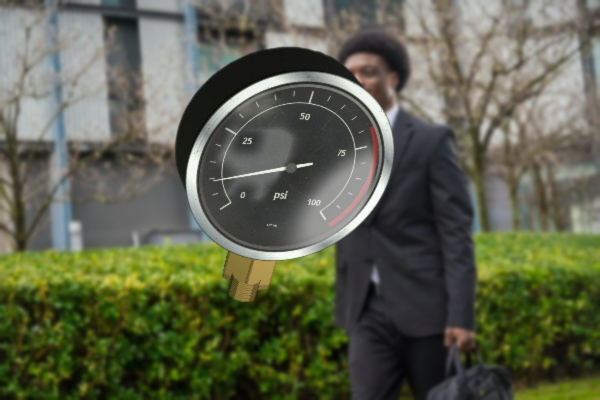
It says 10; psi
